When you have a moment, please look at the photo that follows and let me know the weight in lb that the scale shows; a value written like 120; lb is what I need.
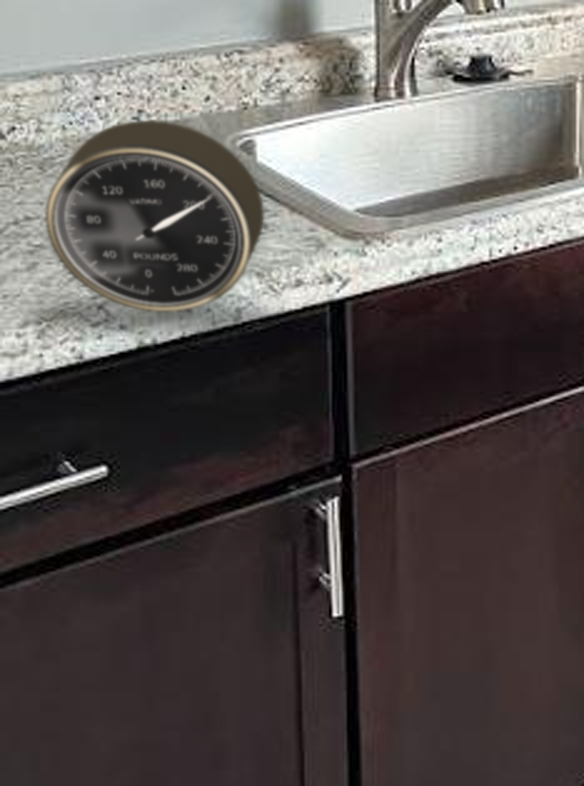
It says 200; lb
